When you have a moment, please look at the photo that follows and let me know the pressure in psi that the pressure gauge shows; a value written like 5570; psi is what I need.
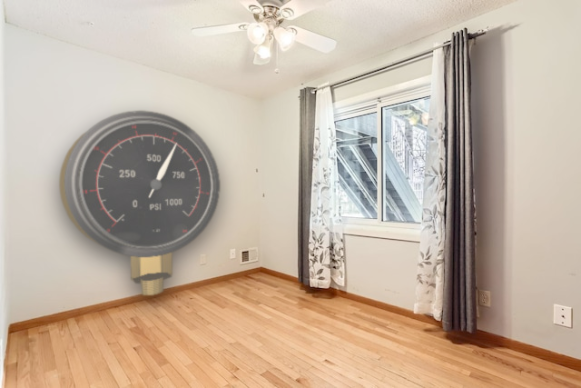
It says 600; psi
